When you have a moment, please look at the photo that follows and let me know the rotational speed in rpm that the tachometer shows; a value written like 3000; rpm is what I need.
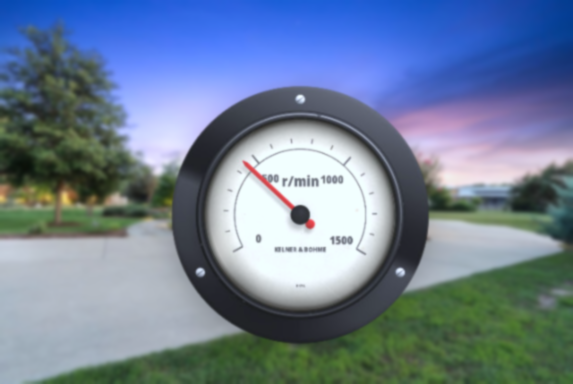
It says 450; rpm
